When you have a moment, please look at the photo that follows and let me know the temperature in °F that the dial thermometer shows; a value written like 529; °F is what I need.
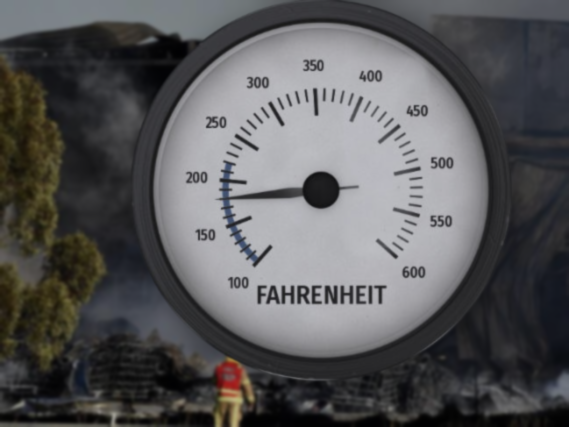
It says 180; °F
